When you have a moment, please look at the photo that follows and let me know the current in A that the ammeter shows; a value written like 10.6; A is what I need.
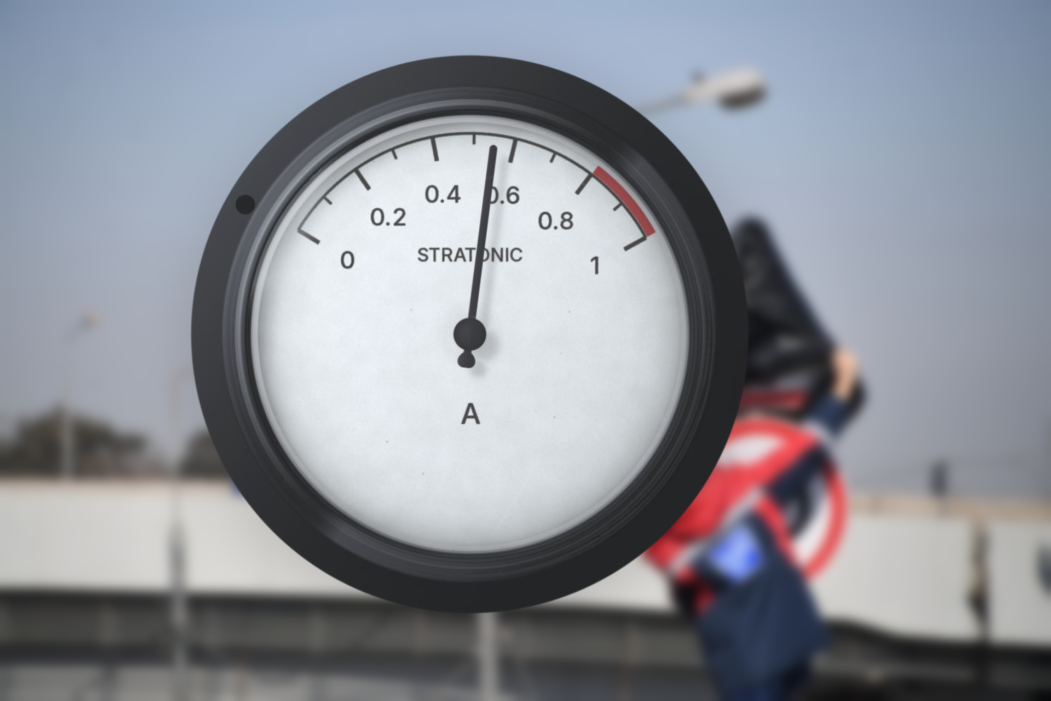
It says 0.55; A
